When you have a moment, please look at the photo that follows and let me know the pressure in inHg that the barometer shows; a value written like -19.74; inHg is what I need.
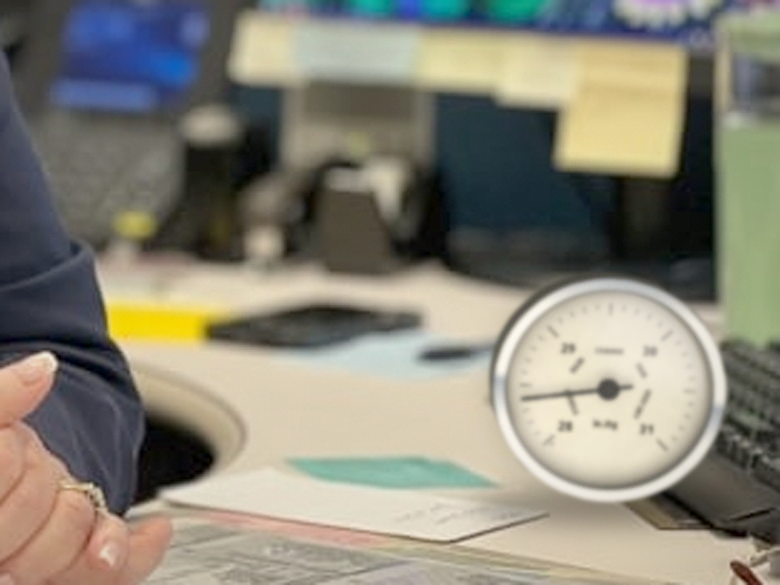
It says 28.4; inHg
